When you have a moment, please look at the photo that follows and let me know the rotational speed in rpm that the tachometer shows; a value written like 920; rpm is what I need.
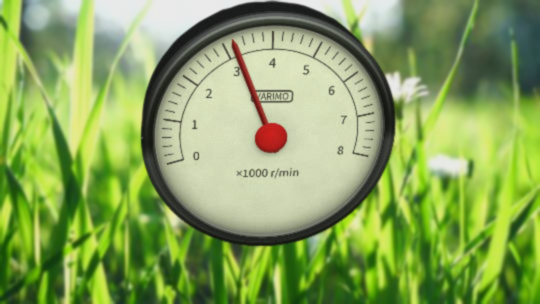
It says 3200; rpm
